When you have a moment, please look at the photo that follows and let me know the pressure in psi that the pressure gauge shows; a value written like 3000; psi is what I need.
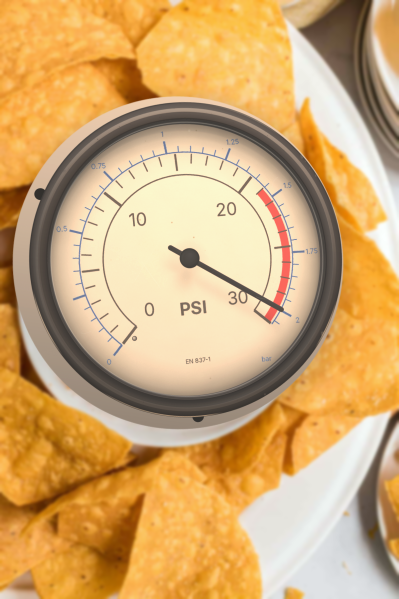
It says 29; psi
